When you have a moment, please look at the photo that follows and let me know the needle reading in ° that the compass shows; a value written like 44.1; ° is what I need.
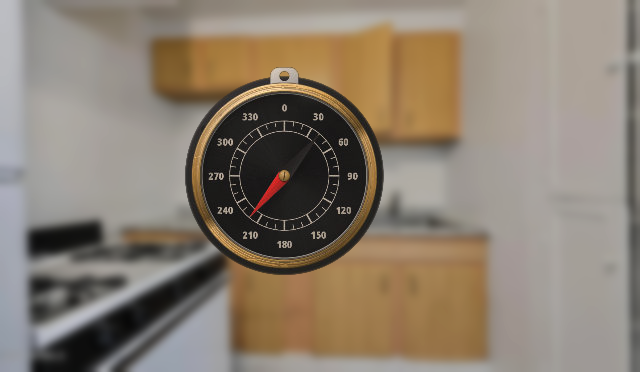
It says 220; °
